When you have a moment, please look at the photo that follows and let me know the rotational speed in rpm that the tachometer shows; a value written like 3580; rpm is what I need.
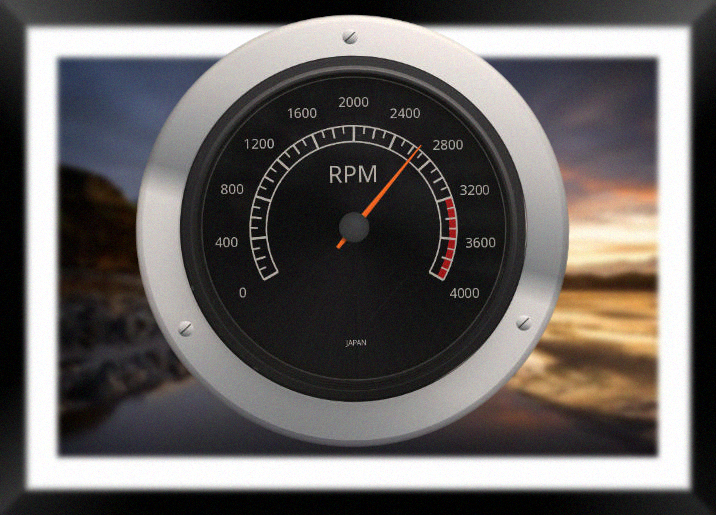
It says 2650; rpm
